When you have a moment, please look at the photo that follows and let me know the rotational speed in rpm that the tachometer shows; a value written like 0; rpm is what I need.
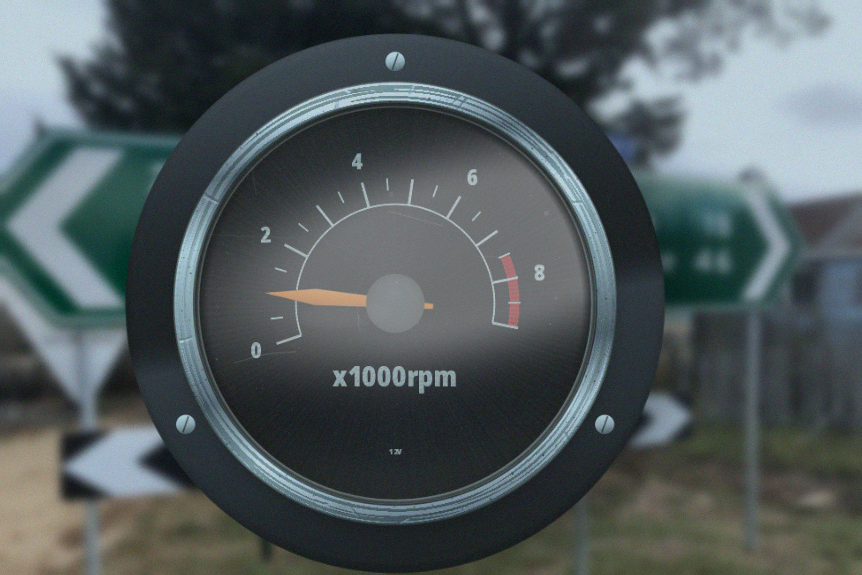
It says 1000; rpm
